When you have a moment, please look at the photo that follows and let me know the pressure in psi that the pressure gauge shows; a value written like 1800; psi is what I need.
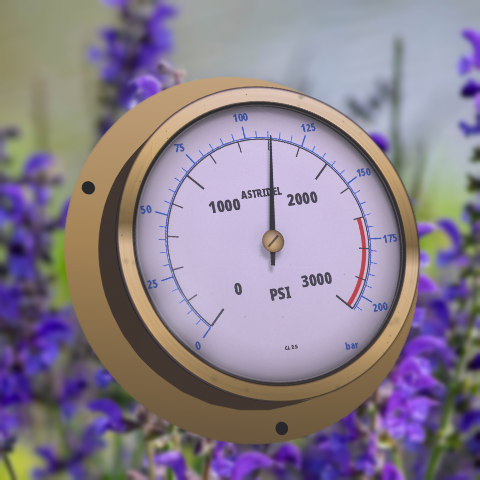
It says 1600; psi
